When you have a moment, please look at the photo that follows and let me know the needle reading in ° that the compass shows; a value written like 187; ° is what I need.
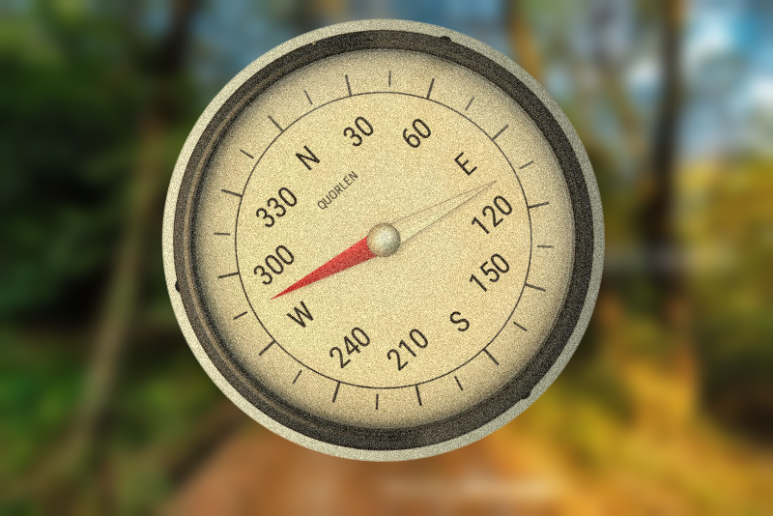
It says 285; °
